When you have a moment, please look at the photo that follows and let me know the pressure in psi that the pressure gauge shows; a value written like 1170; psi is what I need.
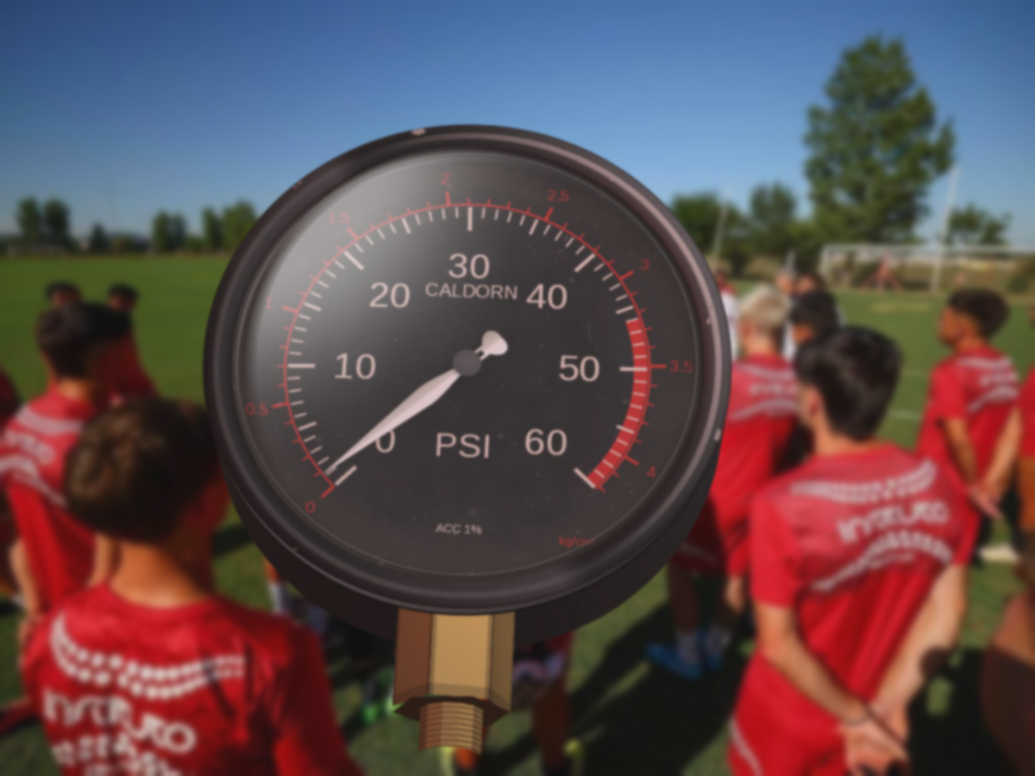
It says 1; psi
